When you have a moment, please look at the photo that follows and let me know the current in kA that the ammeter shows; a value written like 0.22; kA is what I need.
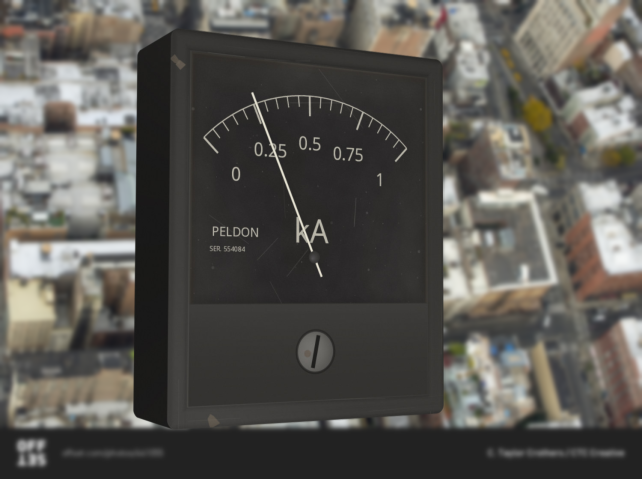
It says 0.25; kA
